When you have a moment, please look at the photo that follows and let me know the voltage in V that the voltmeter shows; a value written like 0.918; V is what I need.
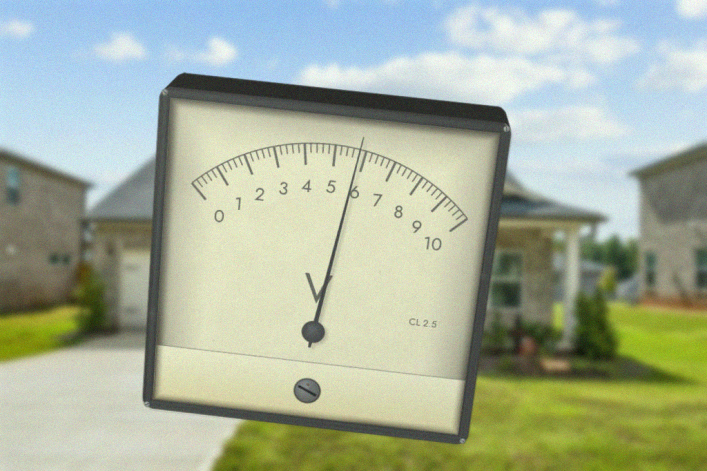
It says 5.8; V
